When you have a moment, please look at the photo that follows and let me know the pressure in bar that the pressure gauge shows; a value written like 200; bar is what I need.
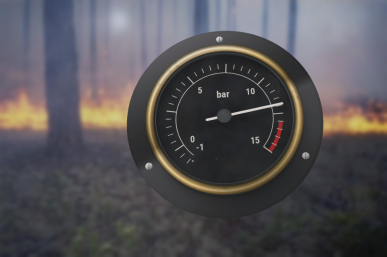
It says 12; bar
